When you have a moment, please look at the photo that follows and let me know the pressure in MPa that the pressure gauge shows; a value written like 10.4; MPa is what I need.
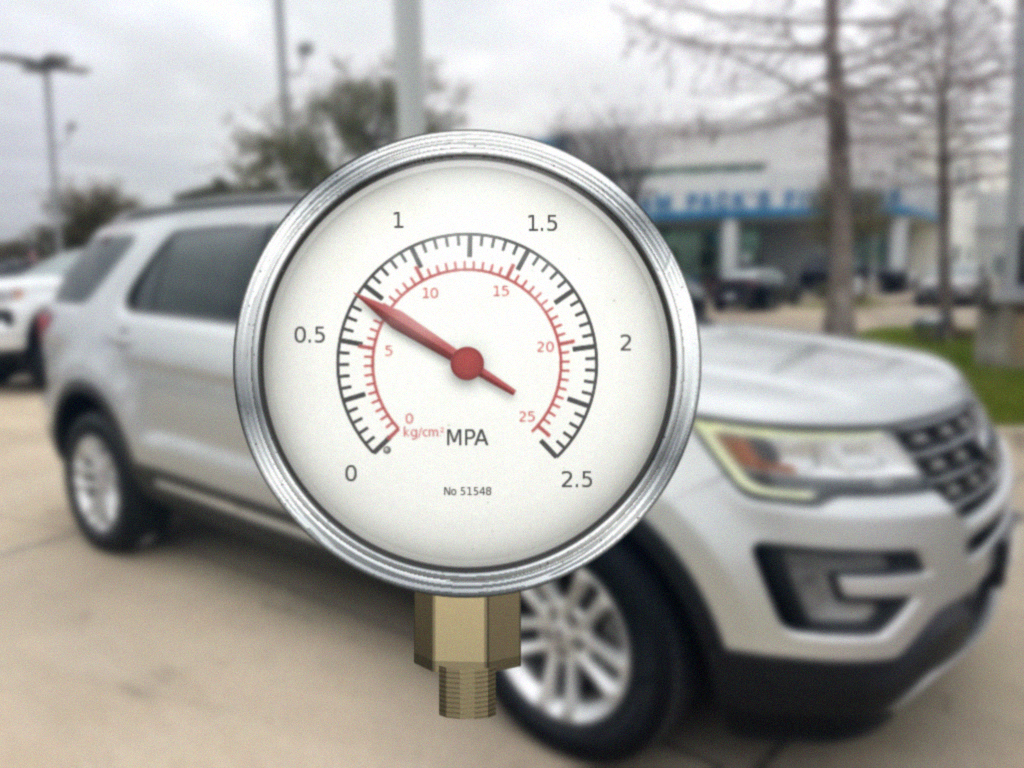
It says 0.7; MPa
